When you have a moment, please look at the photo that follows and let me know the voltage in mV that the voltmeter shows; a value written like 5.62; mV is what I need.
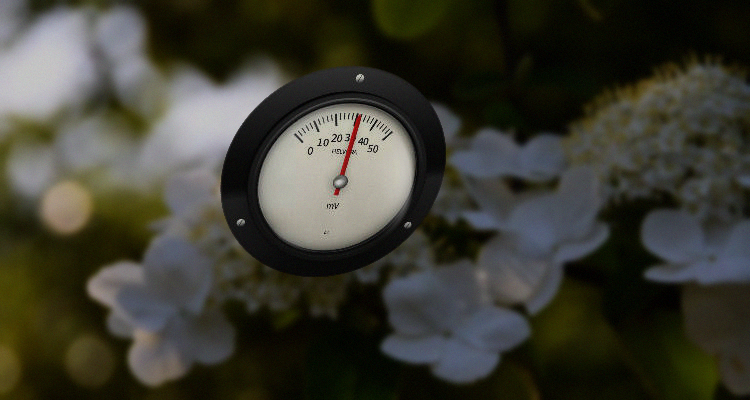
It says 30; mV
